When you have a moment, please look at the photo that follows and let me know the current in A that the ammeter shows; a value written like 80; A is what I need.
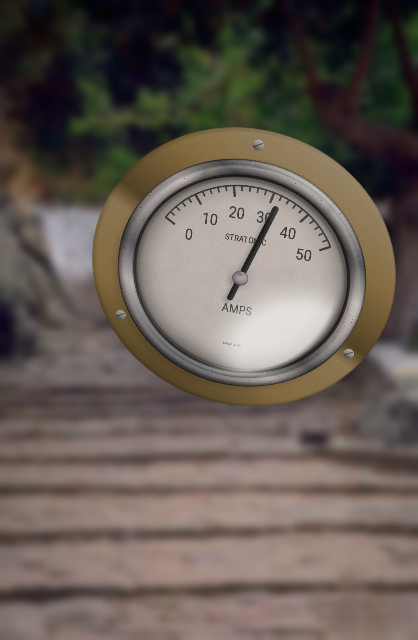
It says 32; A
